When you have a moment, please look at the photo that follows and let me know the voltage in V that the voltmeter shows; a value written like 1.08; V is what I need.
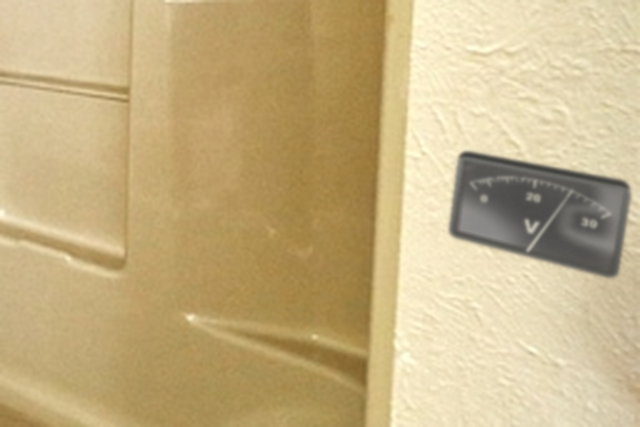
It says 25; V
